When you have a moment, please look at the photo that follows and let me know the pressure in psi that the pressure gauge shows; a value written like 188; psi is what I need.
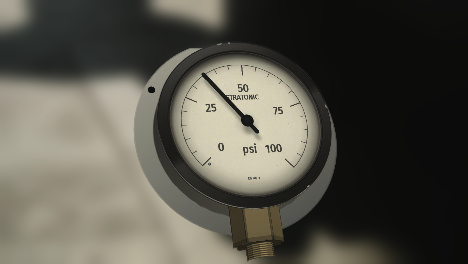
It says 35; psi
